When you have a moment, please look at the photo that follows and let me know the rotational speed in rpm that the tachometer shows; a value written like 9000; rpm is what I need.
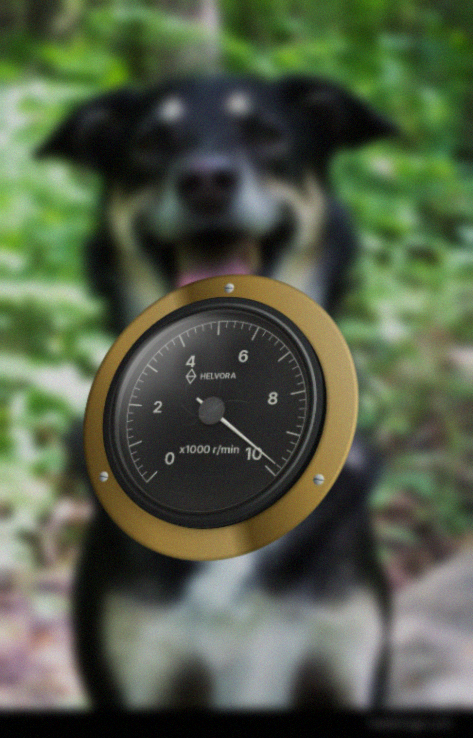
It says 9800; rpm
